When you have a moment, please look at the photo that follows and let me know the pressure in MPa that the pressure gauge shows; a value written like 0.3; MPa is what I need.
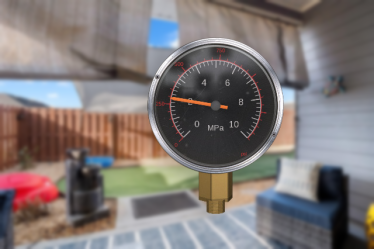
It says 2; MPa
